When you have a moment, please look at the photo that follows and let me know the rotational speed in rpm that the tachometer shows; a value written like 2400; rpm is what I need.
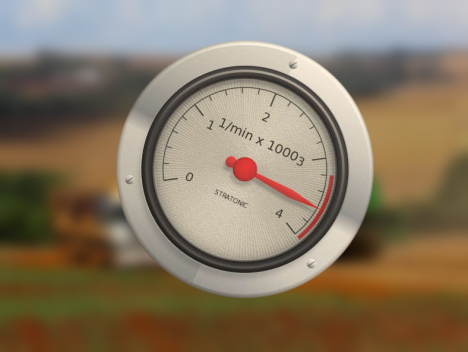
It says 3600; rpm
